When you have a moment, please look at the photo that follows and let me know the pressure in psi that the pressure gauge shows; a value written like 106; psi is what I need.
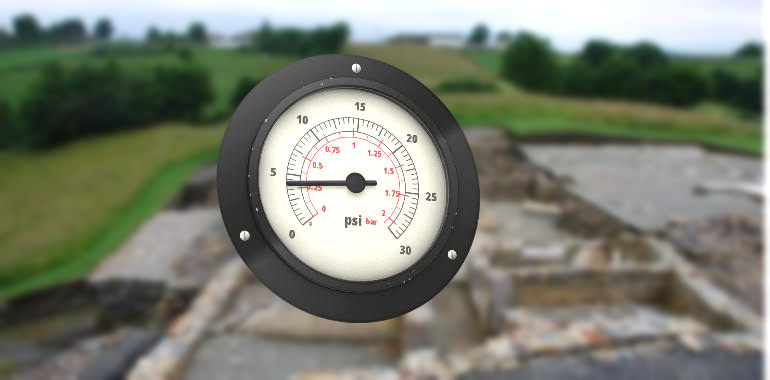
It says 4; psi
